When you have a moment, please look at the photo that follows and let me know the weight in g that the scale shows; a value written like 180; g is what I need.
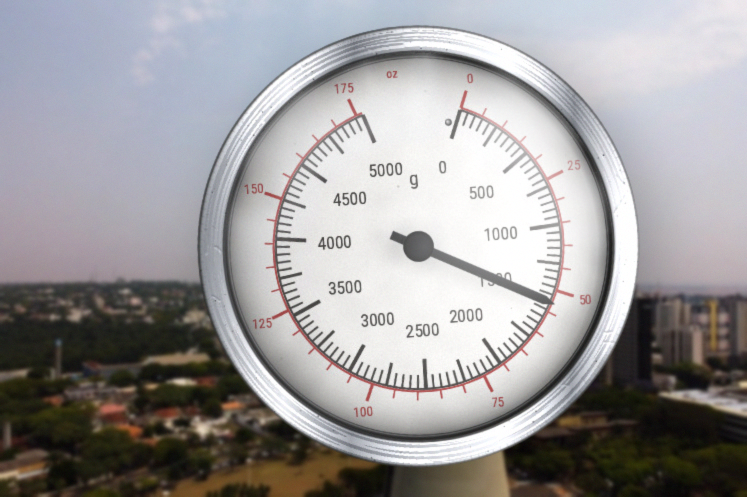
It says 1500; g
